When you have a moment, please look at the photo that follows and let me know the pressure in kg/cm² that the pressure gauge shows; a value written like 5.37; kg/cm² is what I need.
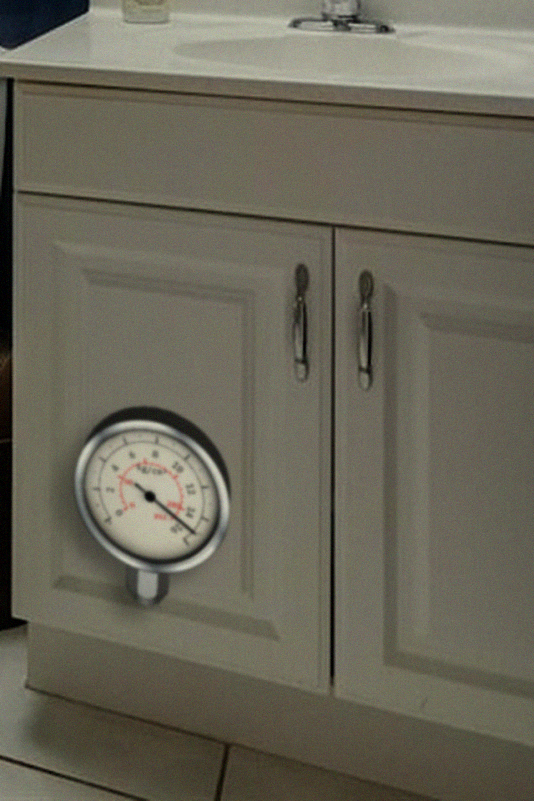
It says 15; kg/cm²
